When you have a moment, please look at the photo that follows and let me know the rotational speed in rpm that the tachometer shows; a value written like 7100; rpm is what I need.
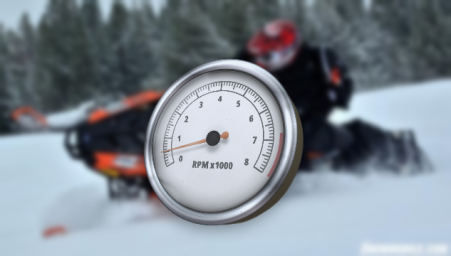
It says 500; rpm
